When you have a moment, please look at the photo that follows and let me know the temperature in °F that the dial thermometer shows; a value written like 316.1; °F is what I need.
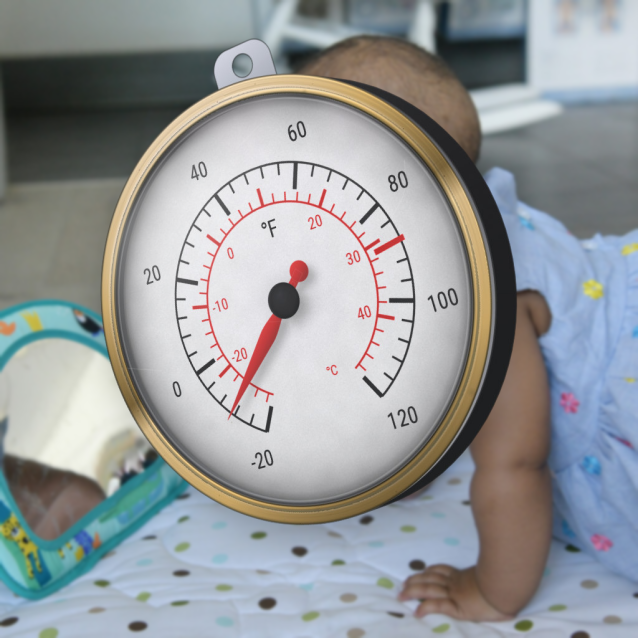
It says -12; °F
